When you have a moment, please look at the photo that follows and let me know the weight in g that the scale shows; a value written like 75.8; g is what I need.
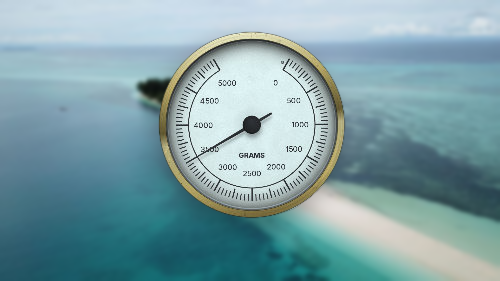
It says 3500; g
